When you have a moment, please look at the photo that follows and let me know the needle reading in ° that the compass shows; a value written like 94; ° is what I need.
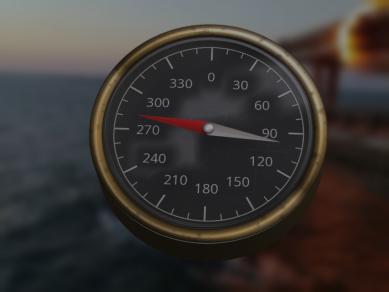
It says 280; °
